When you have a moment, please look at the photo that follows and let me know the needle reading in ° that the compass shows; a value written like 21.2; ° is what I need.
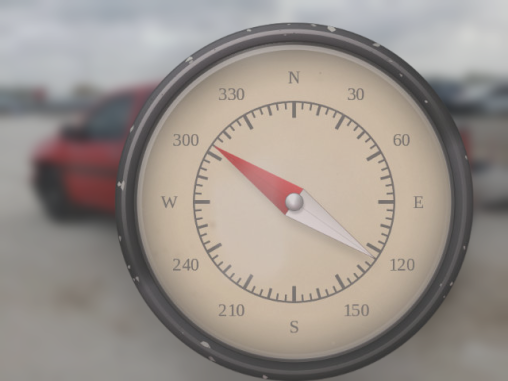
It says 305; °
